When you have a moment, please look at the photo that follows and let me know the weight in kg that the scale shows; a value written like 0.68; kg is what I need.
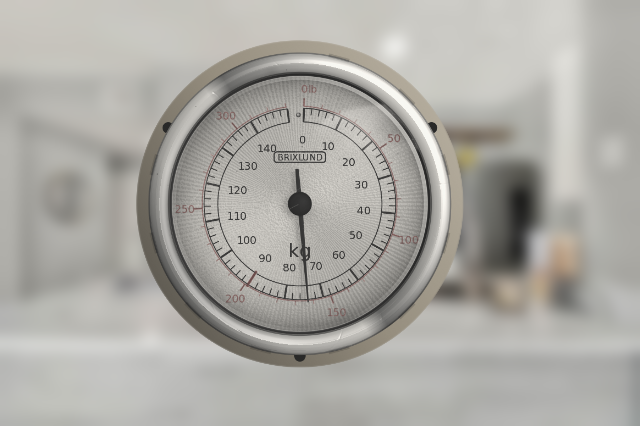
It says 74; kg
